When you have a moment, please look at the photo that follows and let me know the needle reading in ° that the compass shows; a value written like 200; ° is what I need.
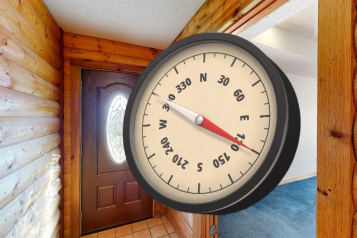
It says 120; °
